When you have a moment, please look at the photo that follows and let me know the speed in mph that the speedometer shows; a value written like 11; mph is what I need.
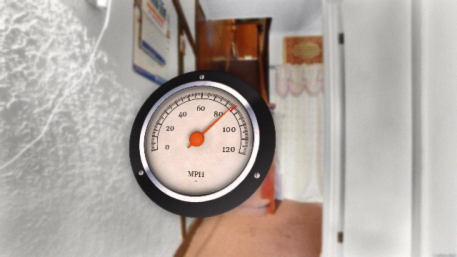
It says 85; mph
